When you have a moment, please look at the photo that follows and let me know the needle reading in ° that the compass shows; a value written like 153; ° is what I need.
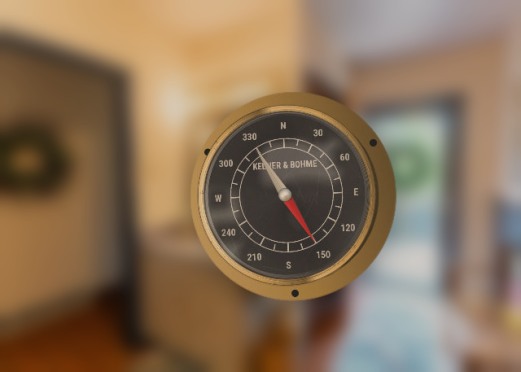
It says 150; °
